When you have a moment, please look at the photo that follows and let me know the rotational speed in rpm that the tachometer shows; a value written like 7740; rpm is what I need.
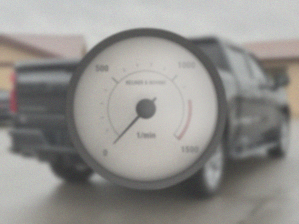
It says 0; rpm
